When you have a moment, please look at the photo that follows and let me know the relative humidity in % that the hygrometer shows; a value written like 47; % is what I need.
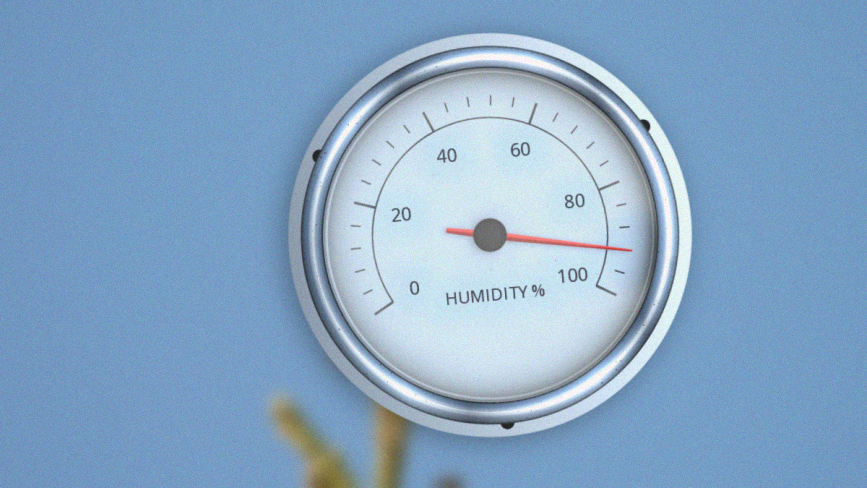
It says 92; %
